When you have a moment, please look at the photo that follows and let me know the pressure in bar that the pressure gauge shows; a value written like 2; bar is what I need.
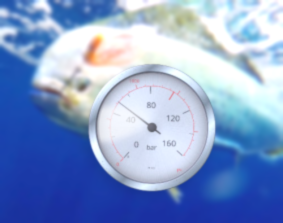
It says 50; bar
